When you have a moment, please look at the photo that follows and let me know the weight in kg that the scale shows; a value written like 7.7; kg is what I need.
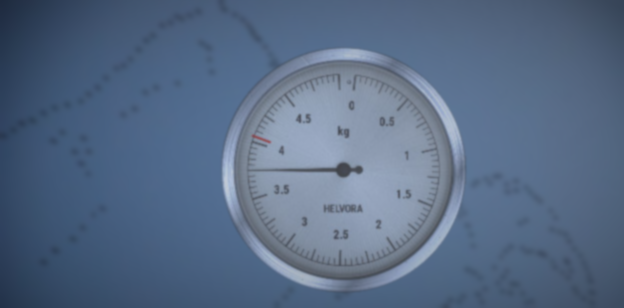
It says 3.75; kg
